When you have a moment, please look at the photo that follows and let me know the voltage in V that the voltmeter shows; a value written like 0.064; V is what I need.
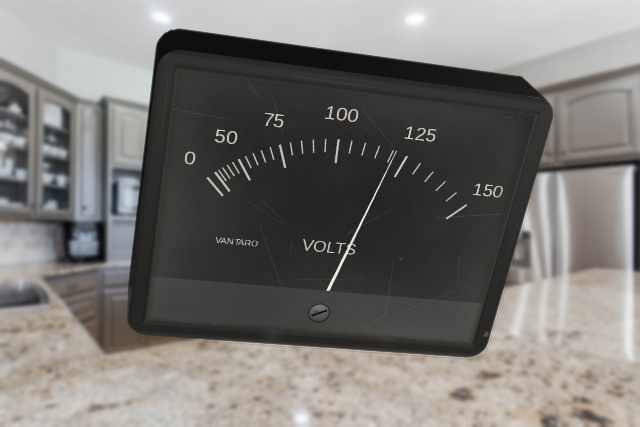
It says 120; V
